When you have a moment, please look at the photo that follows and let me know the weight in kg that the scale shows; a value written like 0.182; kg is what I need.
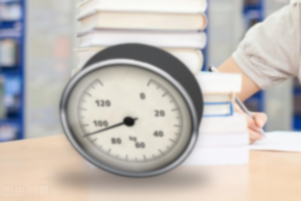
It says 95; kg
